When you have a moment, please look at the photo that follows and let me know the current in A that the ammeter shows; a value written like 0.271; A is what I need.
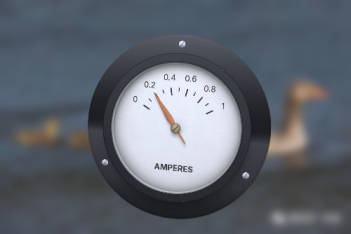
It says 0.2; A
